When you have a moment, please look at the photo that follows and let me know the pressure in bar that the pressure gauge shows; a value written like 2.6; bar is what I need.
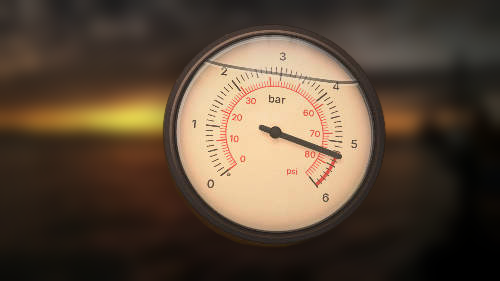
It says 5.3; bar
